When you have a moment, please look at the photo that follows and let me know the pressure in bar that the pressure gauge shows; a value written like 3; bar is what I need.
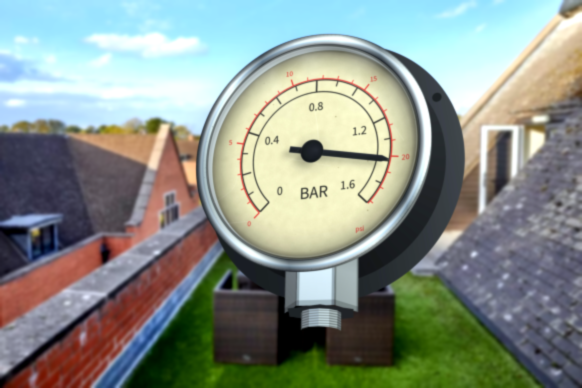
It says 1.4; bar
